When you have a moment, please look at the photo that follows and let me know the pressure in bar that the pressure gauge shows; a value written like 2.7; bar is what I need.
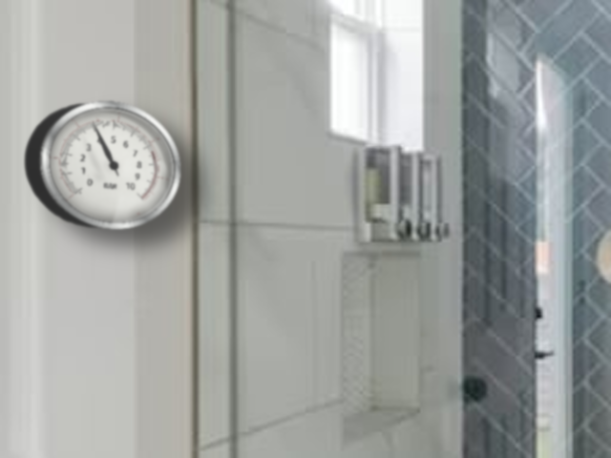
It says 4; bar
